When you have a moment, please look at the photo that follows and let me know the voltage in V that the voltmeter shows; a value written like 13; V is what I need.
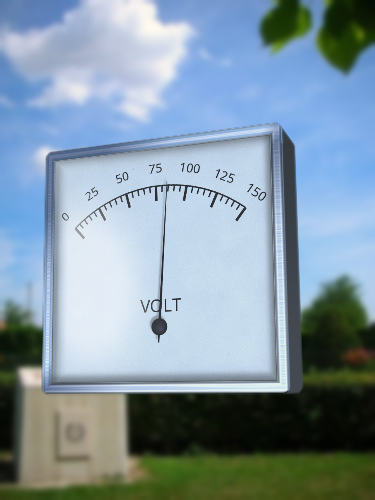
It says 85; V
